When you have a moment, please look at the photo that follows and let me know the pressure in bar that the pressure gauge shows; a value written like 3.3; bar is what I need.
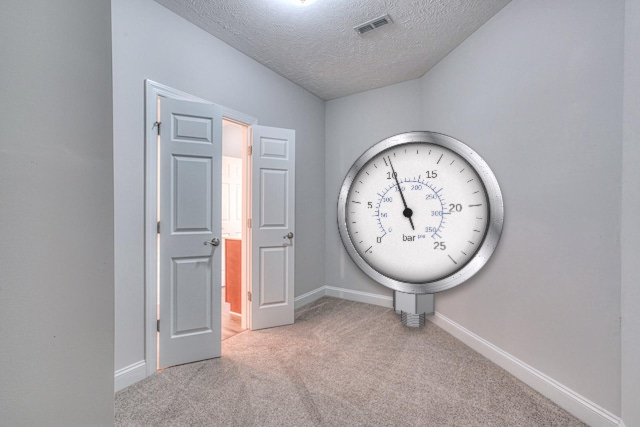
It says 10.5; bar
